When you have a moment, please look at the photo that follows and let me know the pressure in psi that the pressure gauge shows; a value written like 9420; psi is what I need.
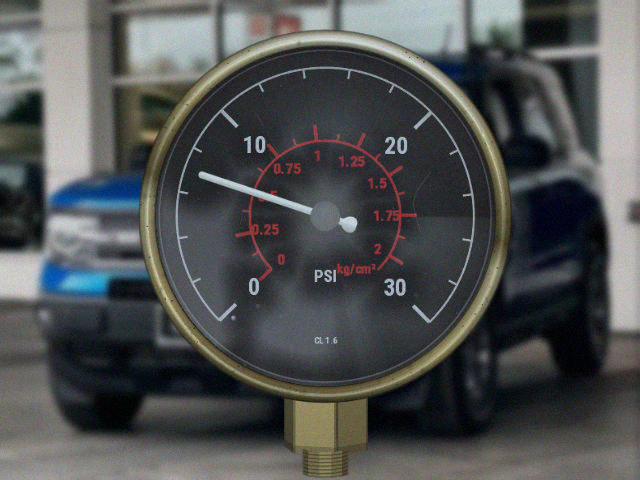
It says 7; psi
